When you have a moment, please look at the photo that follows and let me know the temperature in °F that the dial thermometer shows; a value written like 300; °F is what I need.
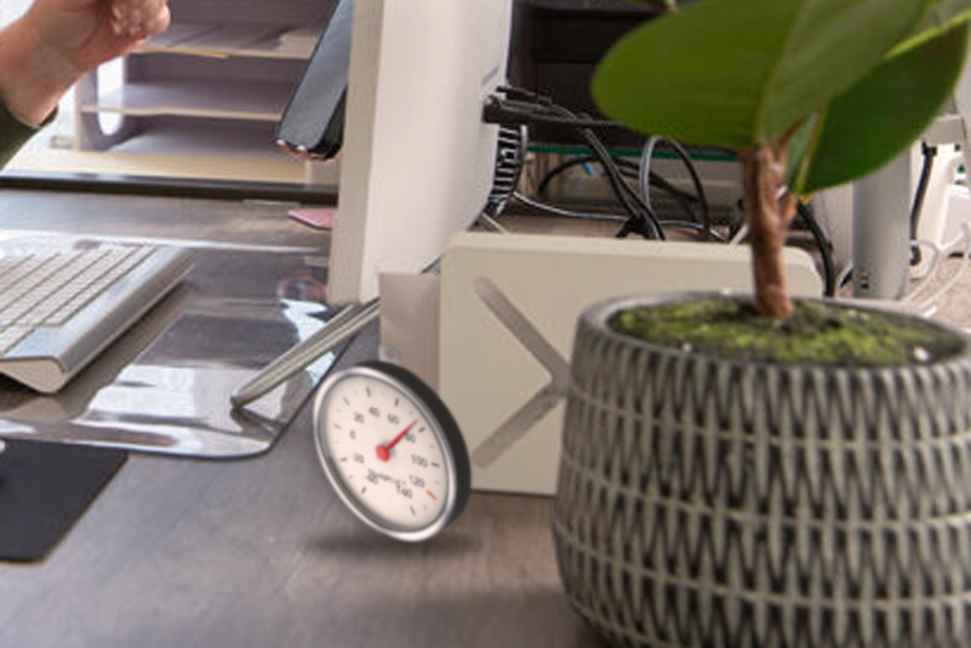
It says 75; °F
